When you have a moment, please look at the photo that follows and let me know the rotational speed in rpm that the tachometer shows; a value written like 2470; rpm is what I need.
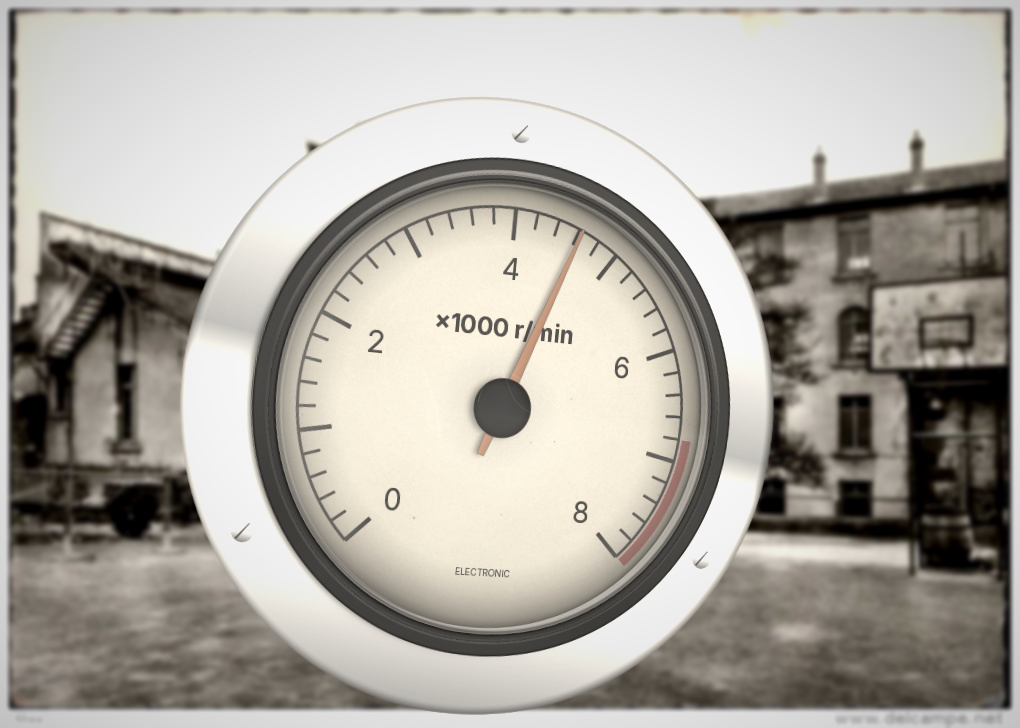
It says 4600; rpm
